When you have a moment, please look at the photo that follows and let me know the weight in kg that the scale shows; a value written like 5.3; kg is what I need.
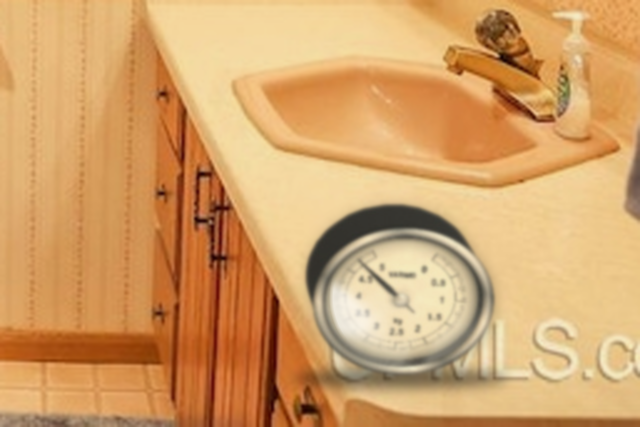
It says 4.75; kg
